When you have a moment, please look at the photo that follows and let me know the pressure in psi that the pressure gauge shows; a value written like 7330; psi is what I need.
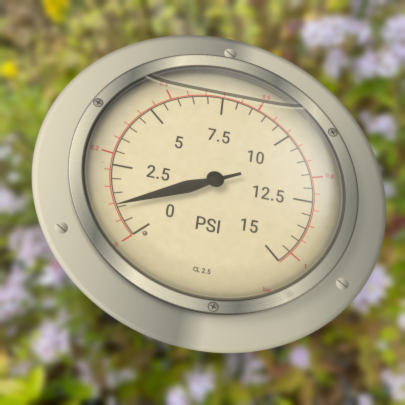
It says 1; psi
